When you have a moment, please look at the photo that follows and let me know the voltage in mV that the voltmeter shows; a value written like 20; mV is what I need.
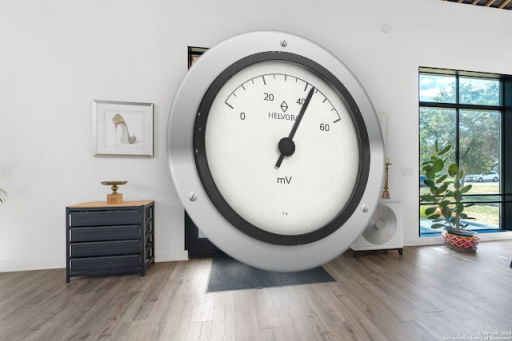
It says 42.5; mV
